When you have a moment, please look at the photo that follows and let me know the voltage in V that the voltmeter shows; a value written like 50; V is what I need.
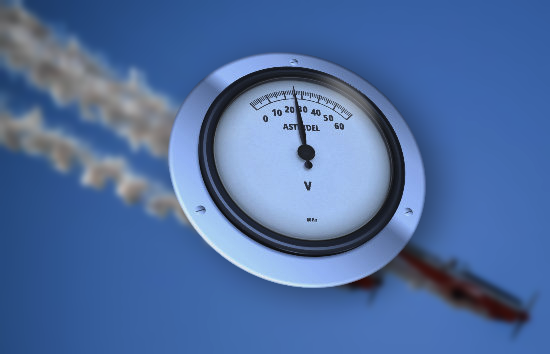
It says 25; V
